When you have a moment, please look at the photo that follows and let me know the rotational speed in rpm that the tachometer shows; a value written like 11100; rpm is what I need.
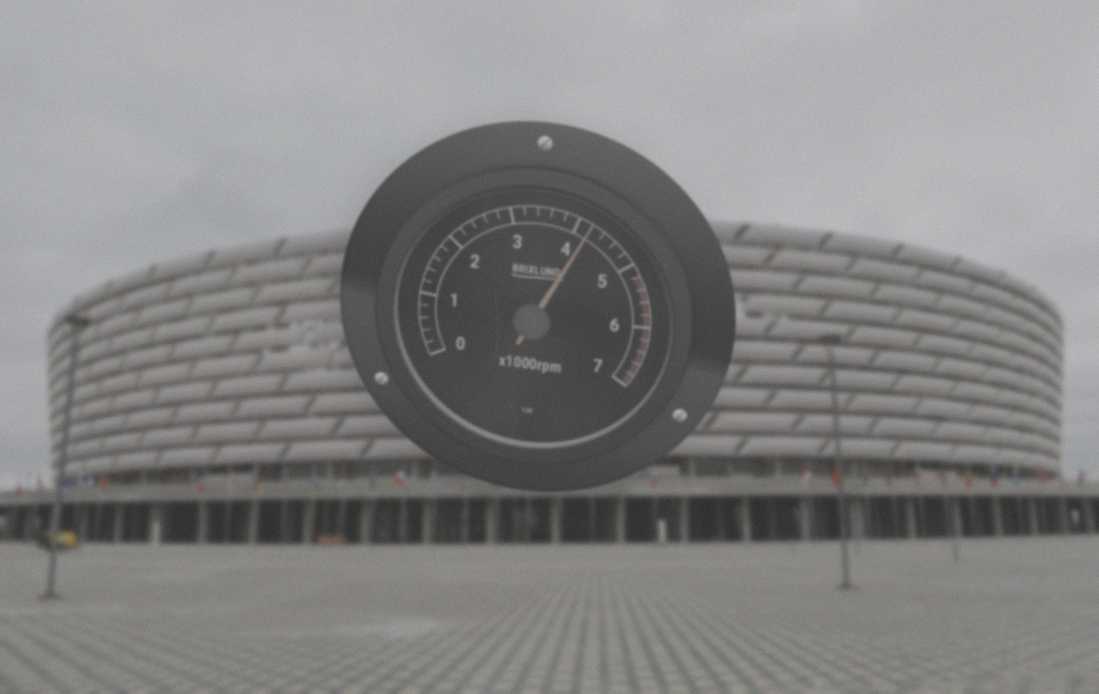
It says 4200; rpm
